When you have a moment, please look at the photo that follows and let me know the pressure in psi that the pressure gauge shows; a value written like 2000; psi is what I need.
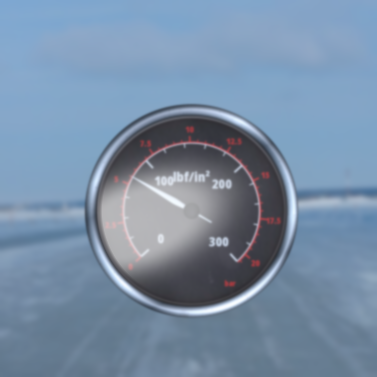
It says 80; psi
